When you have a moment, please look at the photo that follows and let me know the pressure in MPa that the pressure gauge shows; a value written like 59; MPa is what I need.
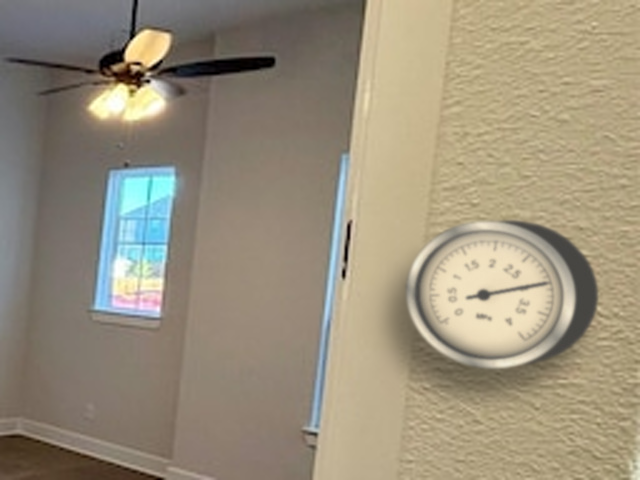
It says 3; MPa
